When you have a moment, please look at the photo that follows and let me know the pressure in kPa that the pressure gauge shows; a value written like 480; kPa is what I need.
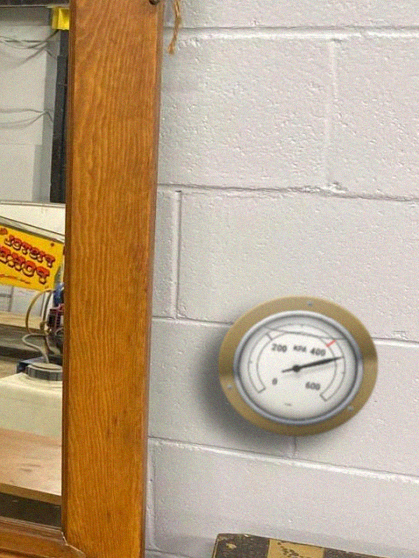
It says 450; kPa
